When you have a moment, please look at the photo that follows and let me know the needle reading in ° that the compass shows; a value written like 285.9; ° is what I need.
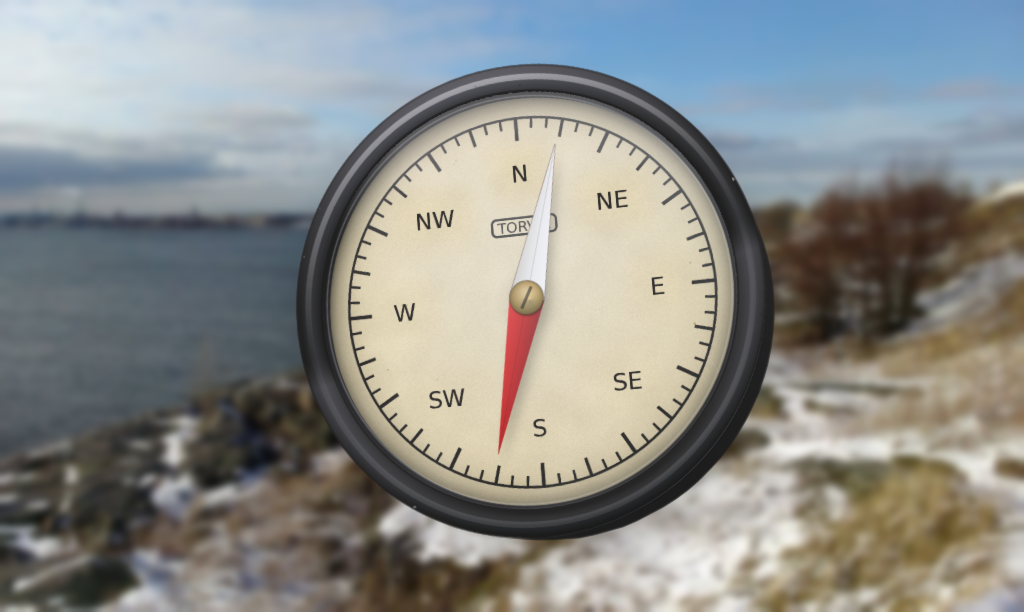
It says 195; °
